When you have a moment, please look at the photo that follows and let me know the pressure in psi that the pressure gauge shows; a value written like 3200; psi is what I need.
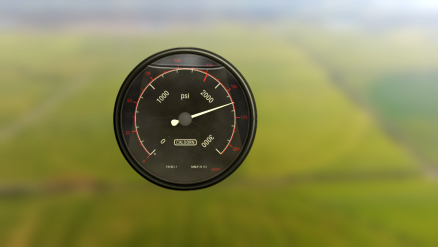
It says 2300; psi
